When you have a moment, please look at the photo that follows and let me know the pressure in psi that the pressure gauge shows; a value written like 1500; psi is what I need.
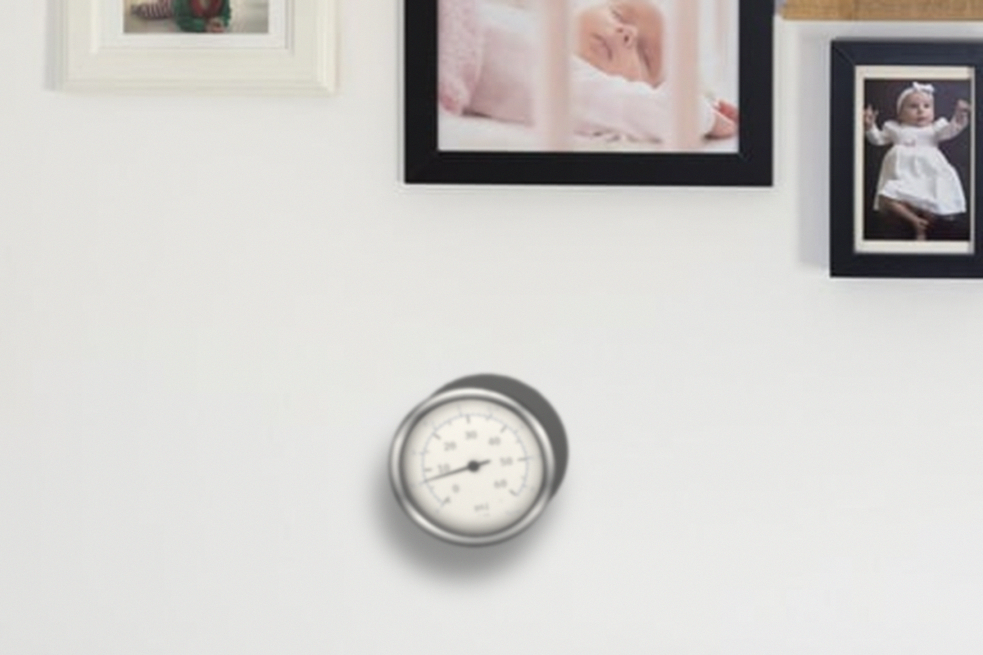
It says 7.5; psi
